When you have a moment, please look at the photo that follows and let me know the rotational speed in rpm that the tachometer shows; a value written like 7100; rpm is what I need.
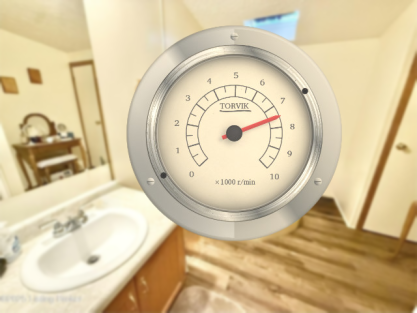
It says 7500; rpm
